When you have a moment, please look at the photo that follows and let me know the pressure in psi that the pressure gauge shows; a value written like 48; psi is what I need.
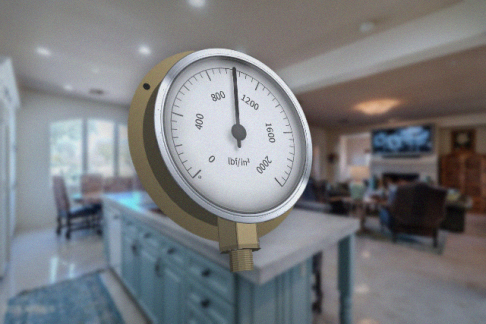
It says 1000; psi
